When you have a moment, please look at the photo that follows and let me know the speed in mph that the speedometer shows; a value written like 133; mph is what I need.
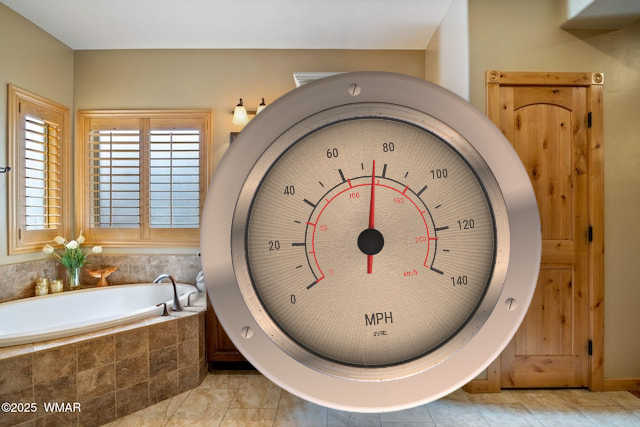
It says 75; mph
